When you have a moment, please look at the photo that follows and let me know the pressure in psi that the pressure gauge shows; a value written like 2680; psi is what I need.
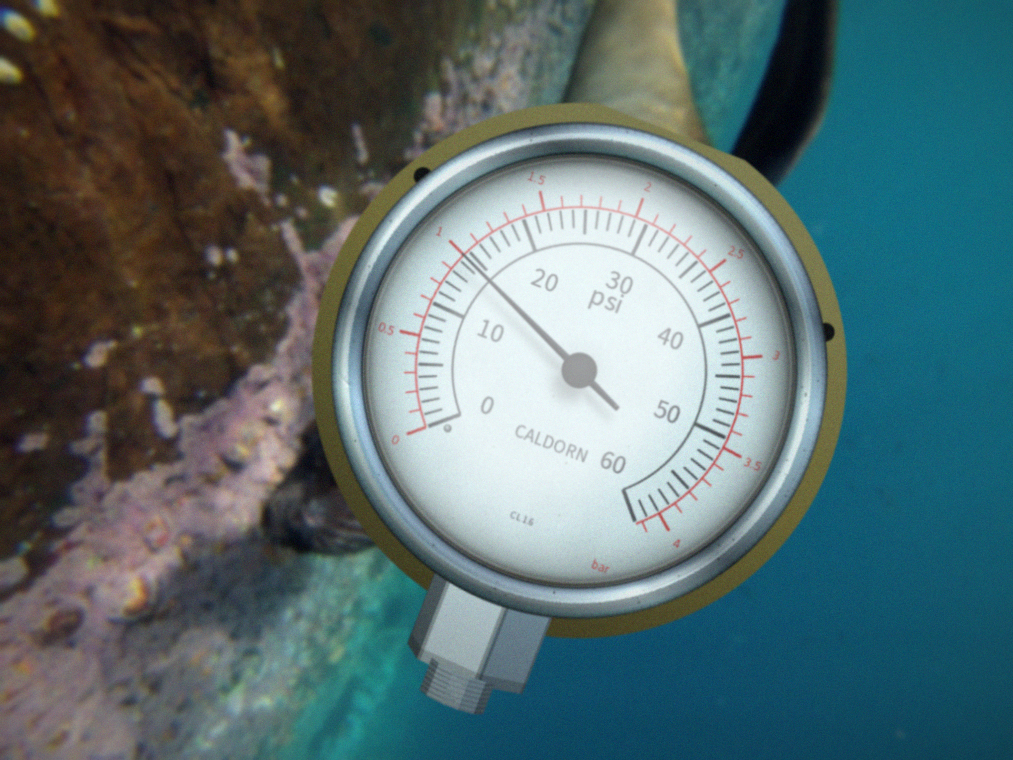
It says 14.5; psi
